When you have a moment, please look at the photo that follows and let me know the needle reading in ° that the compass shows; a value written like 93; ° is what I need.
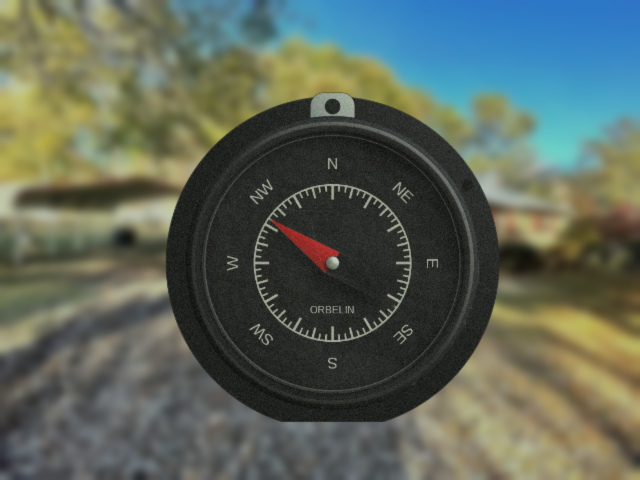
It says 305; °
